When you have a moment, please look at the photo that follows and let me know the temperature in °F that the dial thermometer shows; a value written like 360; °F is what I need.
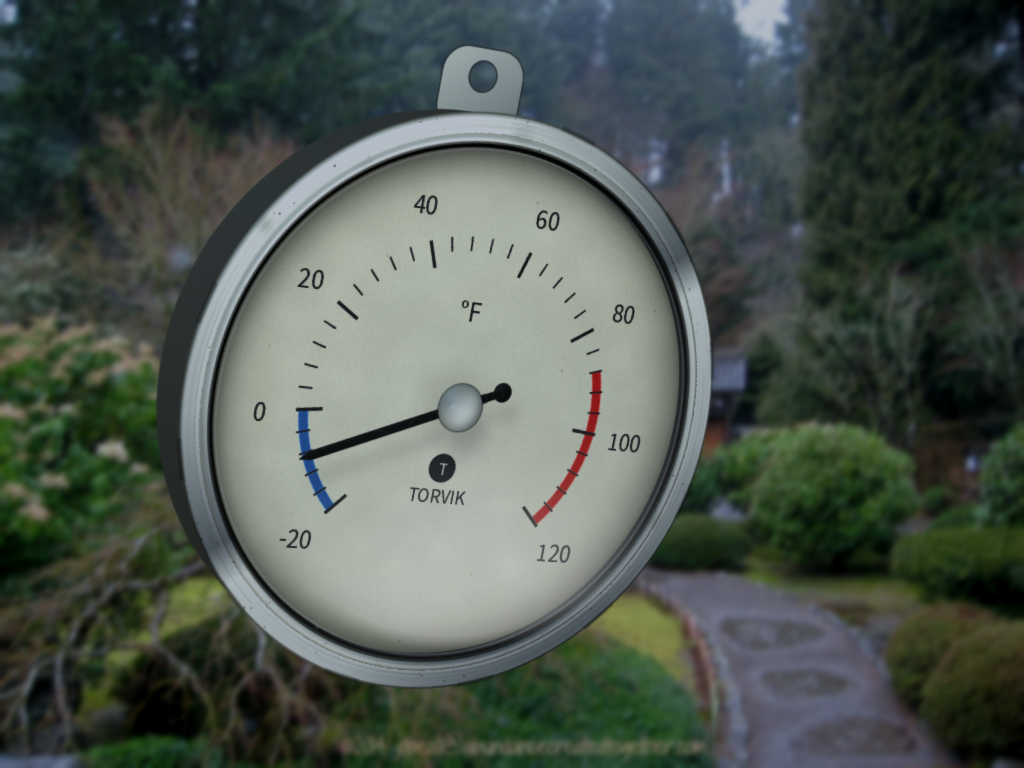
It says -8; °F
